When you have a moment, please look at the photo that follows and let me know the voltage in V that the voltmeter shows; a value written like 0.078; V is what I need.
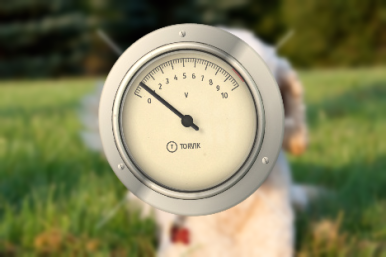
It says 1; V
